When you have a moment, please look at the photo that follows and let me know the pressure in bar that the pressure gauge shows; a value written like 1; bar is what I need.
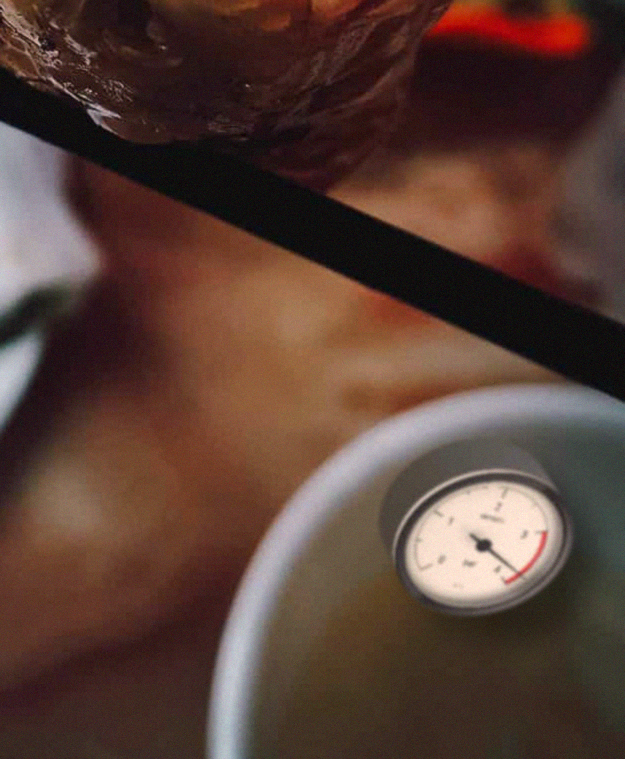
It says 3.75; bar
